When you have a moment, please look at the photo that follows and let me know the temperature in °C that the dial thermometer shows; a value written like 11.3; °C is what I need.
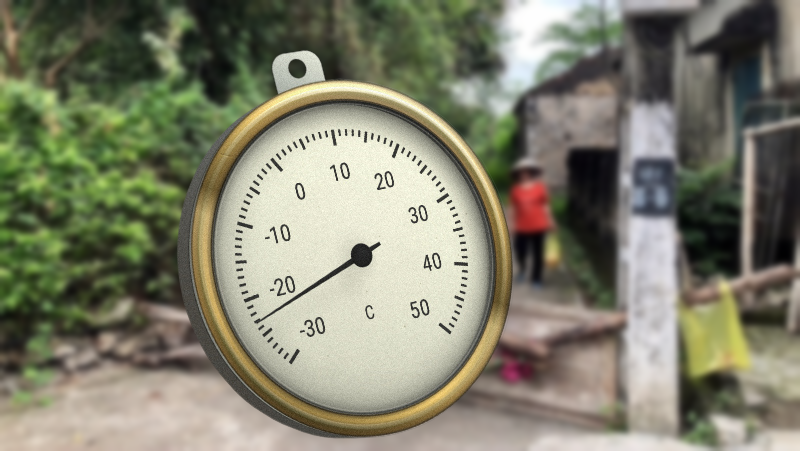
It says -23; °C
